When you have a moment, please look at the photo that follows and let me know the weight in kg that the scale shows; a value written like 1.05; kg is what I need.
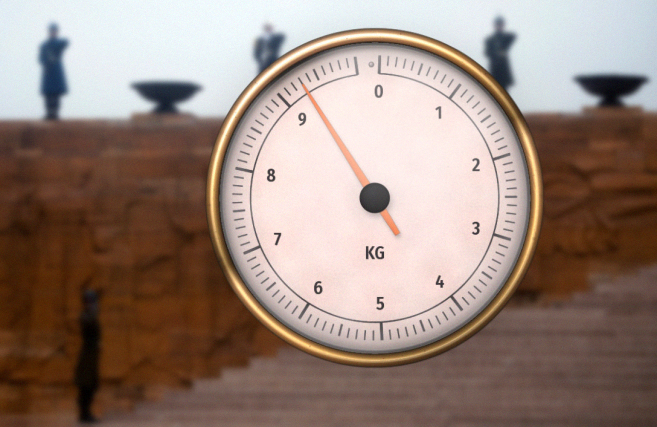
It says 9.3; kg
